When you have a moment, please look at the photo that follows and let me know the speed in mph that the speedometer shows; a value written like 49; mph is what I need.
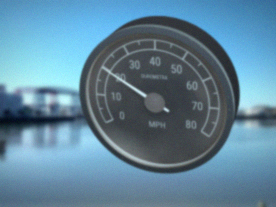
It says 20; mph
